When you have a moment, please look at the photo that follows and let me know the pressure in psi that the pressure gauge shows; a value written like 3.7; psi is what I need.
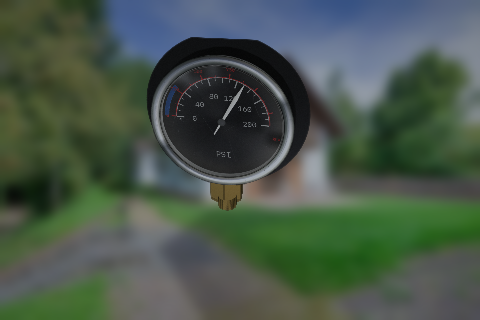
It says 130; psi
